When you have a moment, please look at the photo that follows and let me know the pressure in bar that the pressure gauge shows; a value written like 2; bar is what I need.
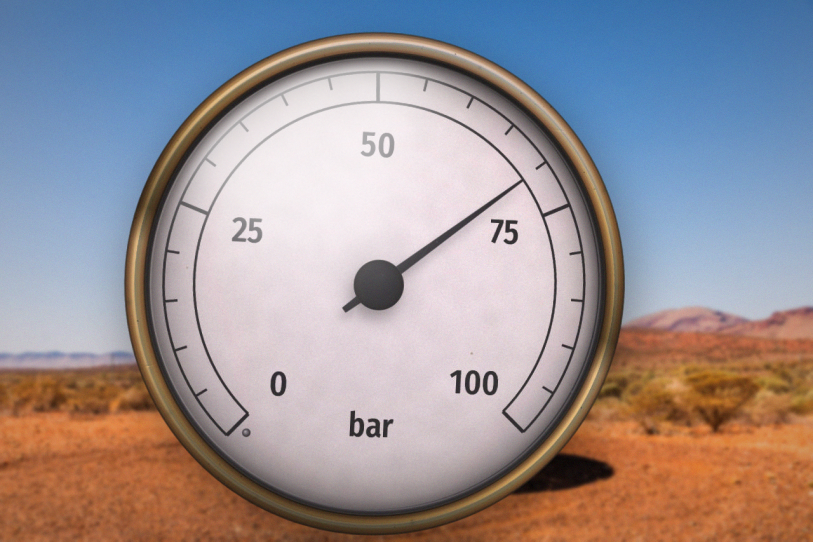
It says 70; bar
